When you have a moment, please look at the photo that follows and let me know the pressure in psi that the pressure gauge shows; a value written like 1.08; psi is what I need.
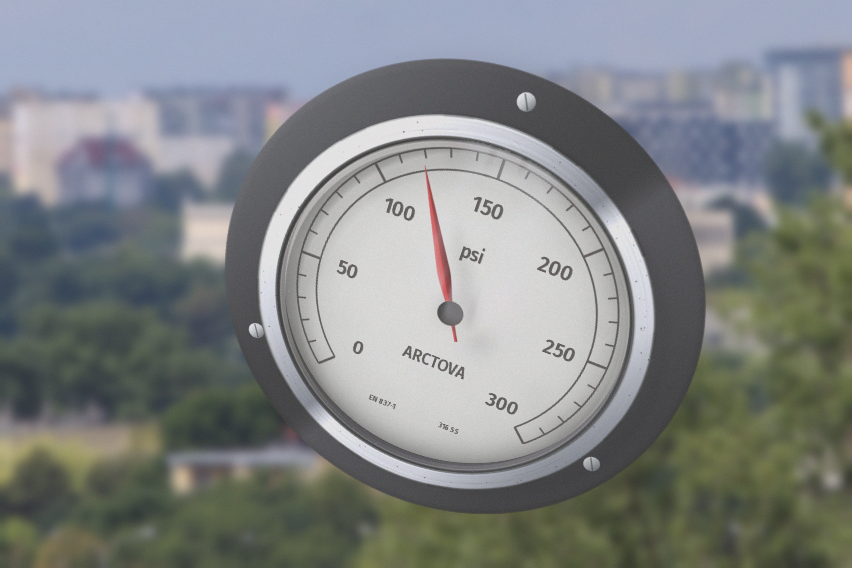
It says 120; psi
